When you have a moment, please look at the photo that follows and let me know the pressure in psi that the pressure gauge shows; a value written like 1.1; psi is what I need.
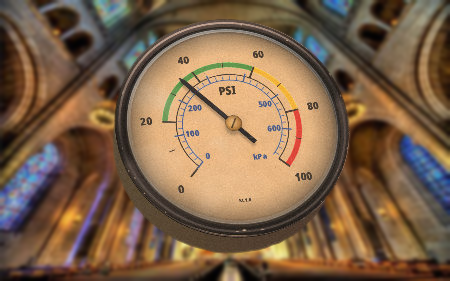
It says 35; psi
